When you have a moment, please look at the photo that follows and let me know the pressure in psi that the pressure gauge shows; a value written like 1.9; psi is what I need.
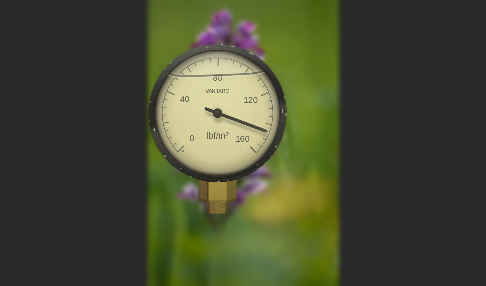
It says 145; psi
